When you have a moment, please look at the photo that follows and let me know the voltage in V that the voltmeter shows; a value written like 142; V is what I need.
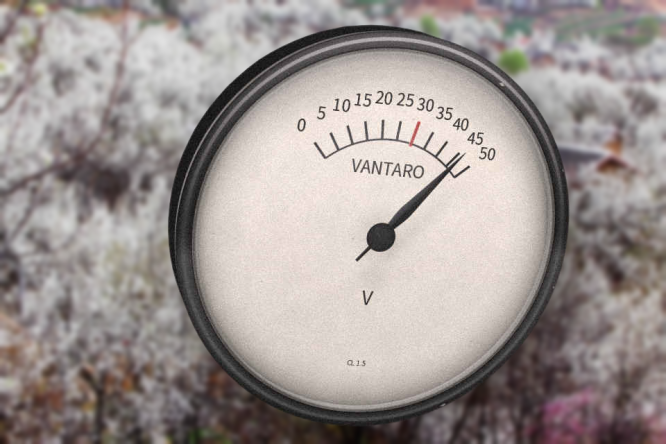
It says 45; V
